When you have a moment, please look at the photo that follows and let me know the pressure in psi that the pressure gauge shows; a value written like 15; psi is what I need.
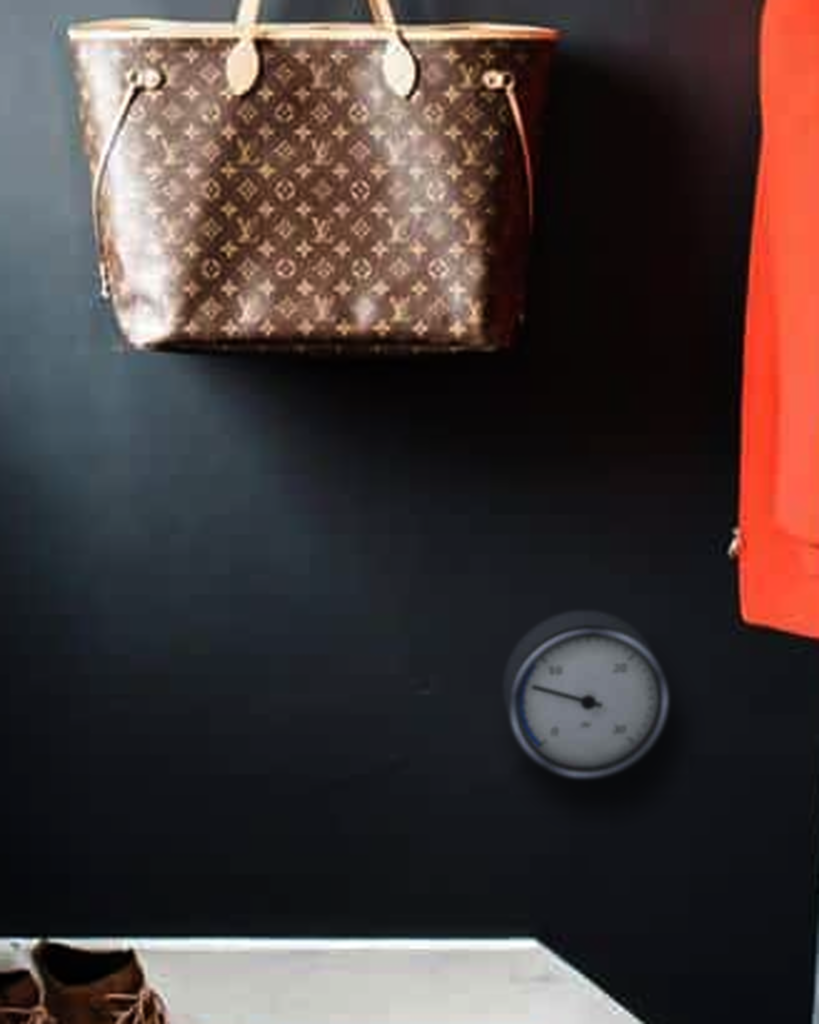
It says 7; psi
